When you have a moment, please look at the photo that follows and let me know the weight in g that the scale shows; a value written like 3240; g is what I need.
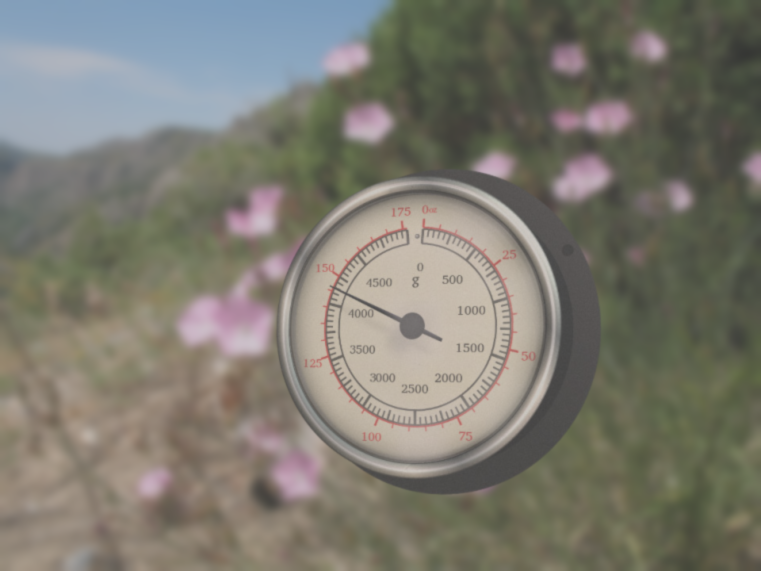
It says 4150; g
